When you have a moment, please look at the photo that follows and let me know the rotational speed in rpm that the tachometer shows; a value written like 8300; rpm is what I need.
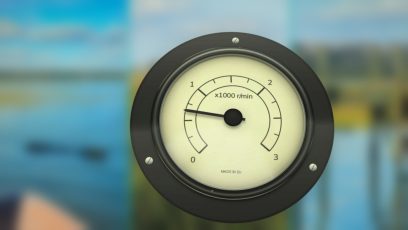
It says 625; rpm
